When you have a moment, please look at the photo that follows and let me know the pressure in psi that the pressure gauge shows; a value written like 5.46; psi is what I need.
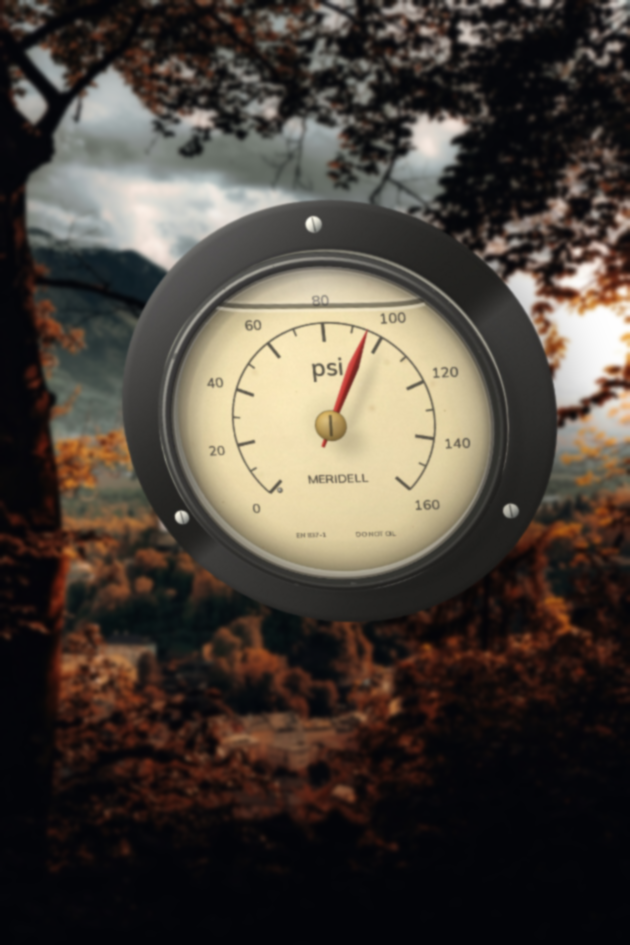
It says 95; psi
